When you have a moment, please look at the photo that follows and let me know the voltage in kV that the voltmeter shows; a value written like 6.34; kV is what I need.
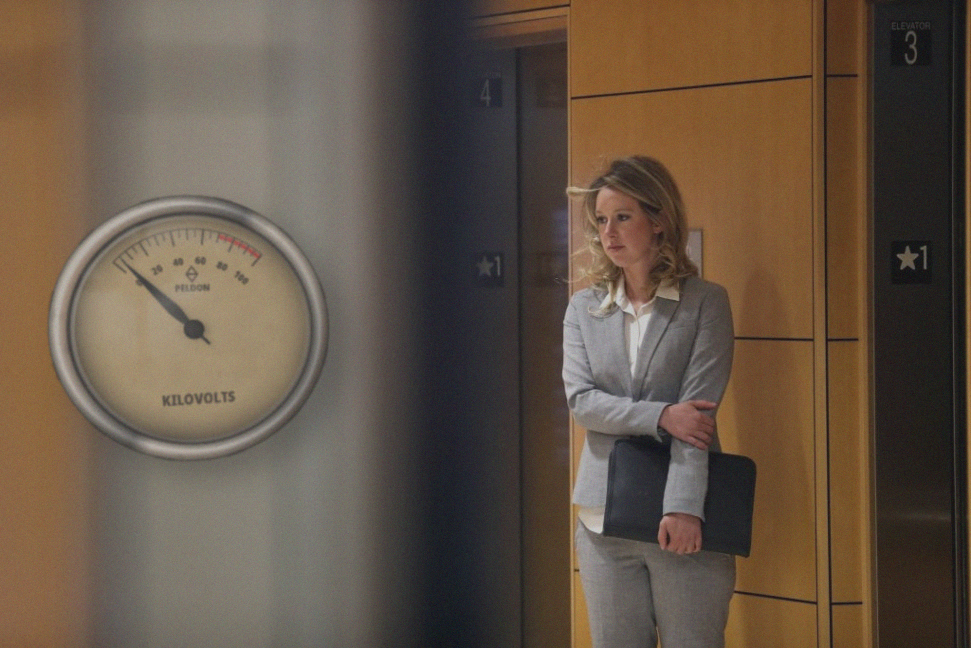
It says 5; kV
